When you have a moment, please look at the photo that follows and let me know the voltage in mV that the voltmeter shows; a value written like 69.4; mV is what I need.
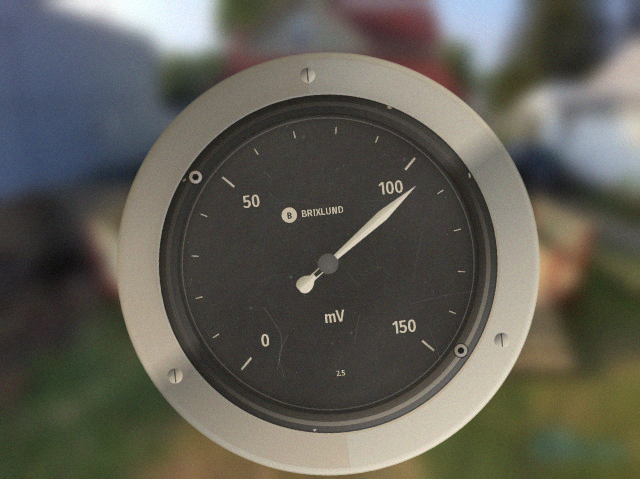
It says 105; mV
